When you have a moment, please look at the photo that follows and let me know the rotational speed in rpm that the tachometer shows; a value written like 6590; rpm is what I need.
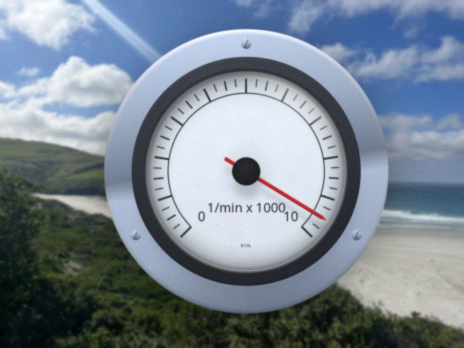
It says 9500; rpm
